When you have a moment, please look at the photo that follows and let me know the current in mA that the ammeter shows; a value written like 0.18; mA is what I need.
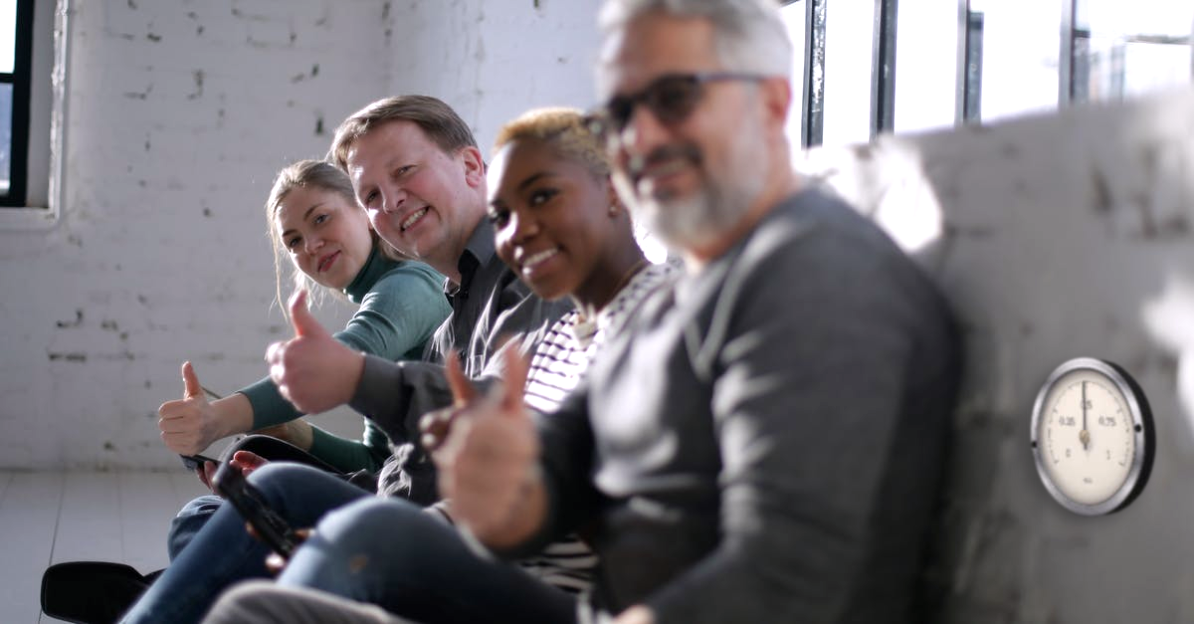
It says 0.5; mA
